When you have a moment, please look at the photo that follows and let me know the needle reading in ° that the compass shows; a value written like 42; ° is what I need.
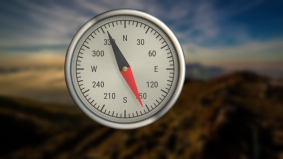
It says 155; °
